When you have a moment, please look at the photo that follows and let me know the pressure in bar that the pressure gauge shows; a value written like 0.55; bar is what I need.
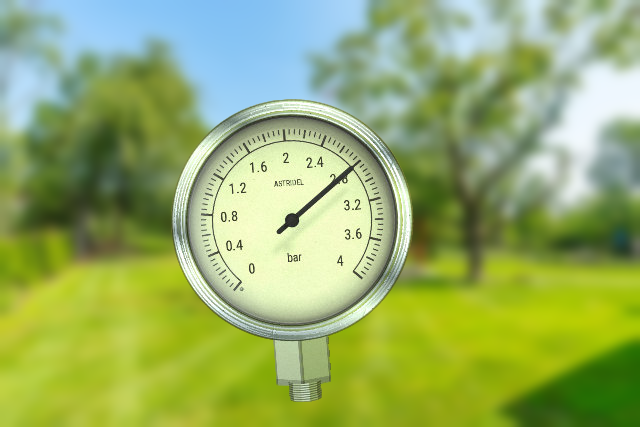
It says 2.8; bar
